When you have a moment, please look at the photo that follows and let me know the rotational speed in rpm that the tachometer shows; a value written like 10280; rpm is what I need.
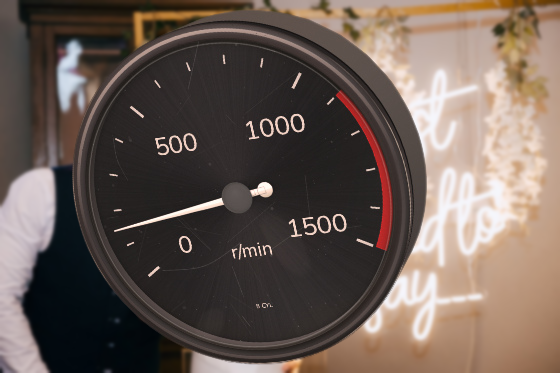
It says 150; rpm
